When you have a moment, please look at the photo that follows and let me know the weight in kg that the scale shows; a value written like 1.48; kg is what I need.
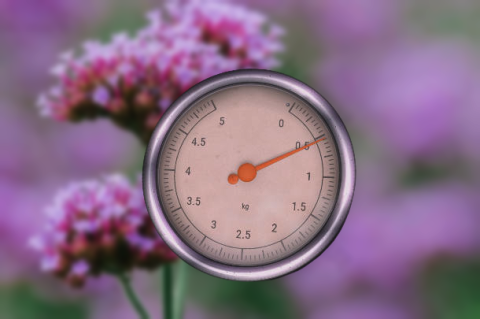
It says 0.55; kg
